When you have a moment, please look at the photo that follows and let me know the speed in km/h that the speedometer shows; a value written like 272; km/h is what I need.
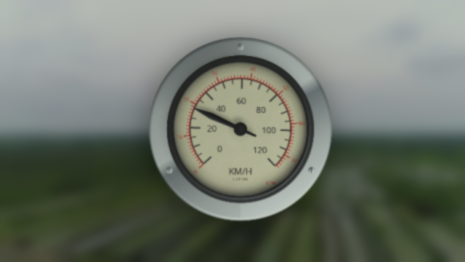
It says 30; km/h
